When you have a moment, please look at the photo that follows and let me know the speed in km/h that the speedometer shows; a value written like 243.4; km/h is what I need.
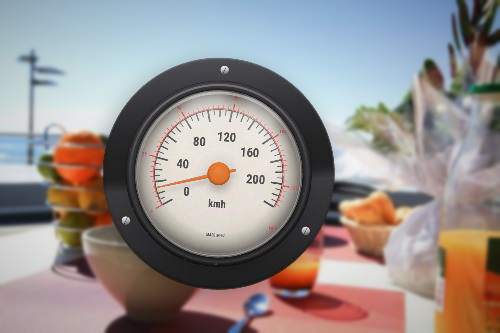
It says 15; km/h
